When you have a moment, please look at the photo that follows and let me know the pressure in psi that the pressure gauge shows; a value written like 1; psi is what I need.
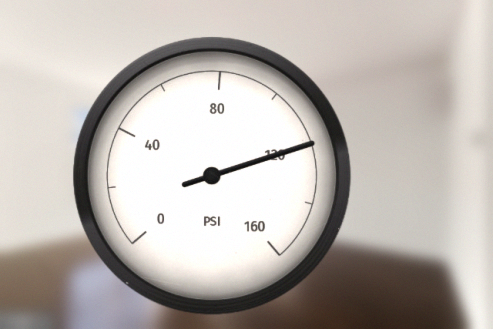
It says 120; psi
